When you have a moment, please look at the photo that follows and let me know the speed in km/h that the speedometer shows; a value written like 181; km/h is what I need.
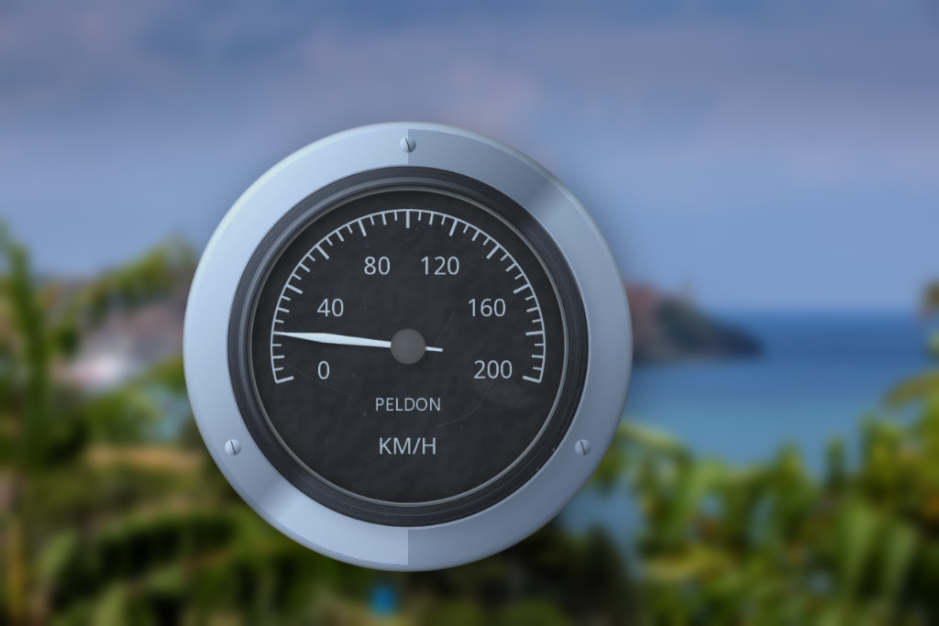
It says 20; km/h
